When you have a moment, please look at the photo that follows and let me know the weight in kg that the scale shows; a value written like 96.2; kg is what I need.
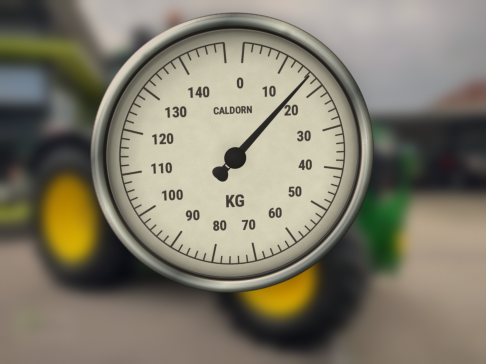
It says 16; kg
